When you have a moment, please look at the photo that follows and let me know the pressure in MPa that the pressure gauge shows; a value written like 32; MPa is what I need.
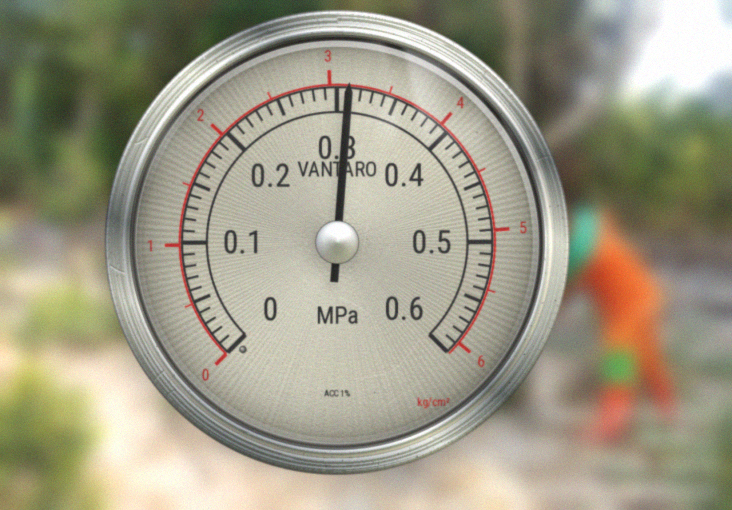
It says 0.31; MPa
